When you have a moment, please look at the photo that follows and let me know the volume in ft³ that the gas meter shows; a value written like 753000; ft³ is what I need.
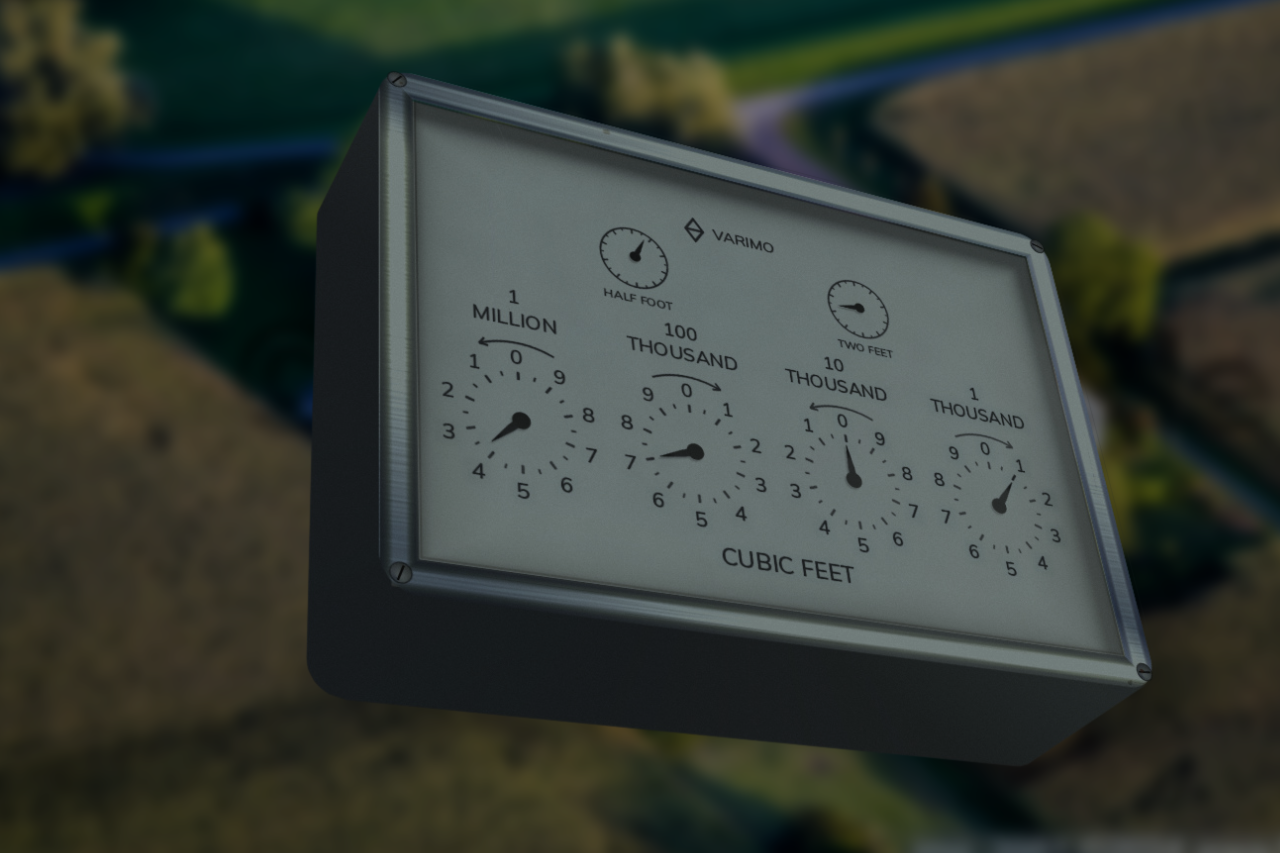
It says 370100; ft³
